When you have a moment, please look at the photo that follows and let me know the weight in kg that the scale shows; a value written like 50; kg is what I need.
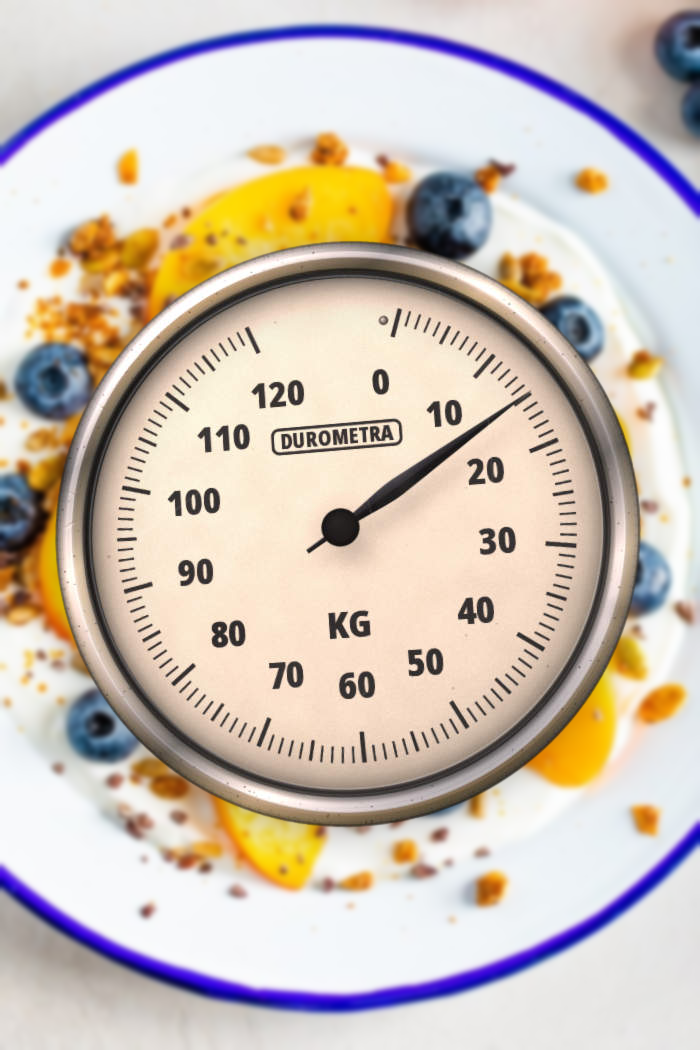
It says 15; kg
